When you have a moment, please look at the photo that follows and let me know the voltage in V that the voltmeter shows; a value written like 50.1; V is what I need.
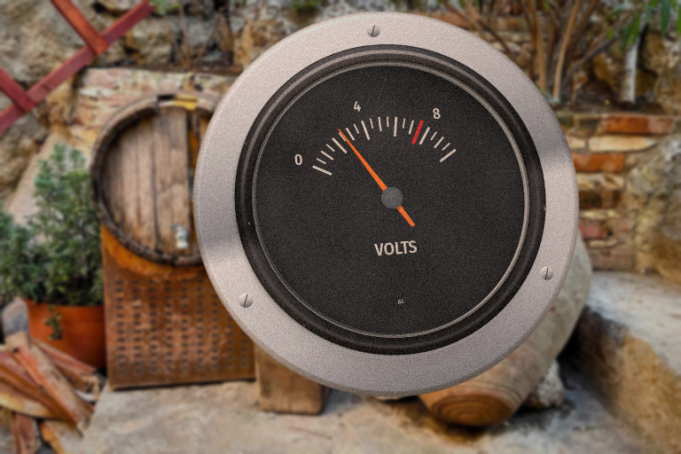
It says 2.5; V
